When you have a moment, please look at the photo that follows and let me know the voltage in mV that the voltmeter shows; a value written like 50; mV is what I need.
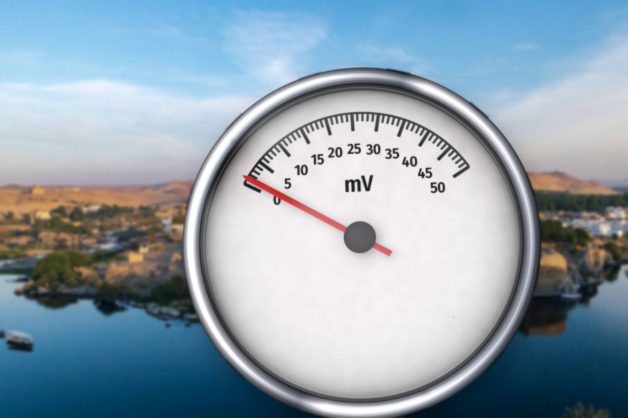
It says 1; mV
